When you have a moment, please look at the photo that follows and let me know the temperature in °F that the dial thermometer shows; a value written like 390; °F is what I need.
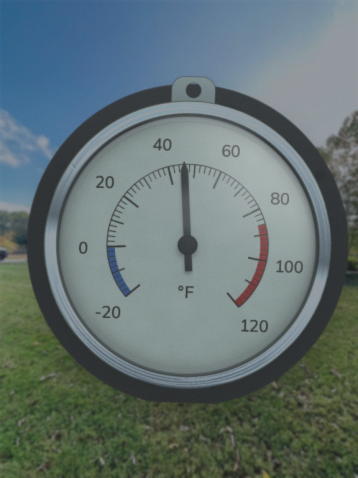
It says 46; °F
